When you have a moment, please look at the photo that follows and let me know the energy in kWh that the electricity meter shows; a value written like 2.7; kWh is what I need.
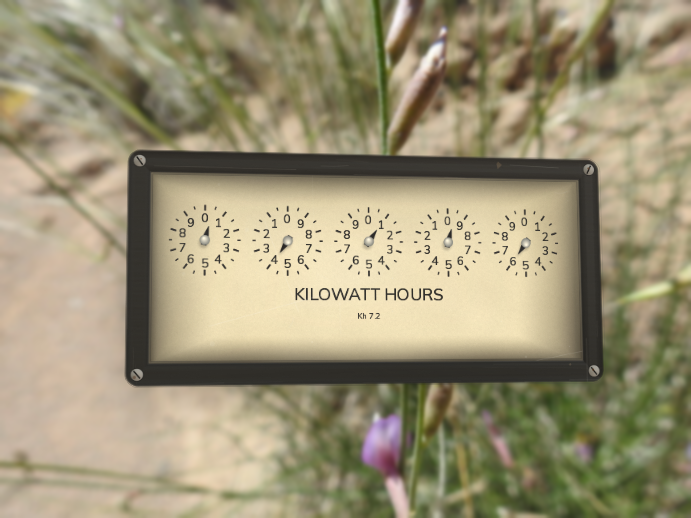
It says 4096; kWh
